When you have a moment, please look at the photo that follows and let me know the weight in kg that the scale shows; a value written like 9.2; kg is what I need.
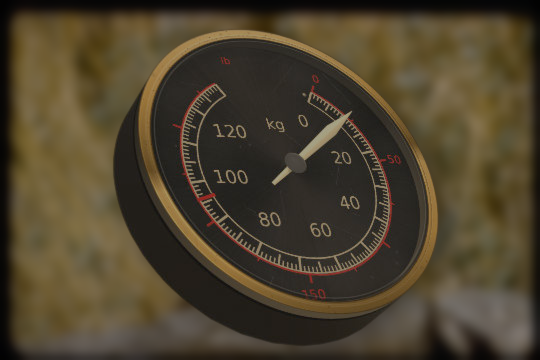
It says 10; kg
